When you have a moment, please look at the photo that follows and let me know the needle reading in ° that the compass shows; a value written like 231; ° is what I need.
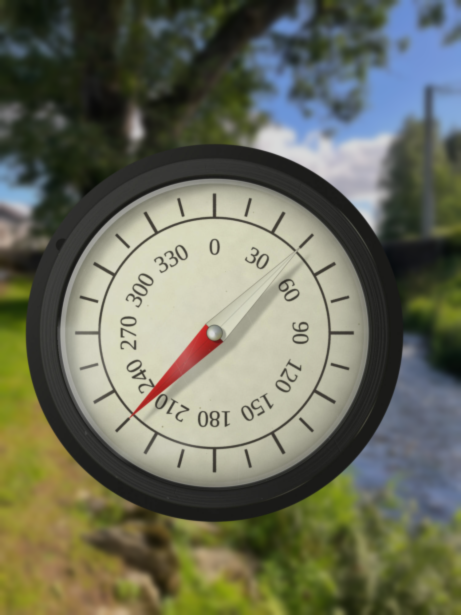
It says 225; °
